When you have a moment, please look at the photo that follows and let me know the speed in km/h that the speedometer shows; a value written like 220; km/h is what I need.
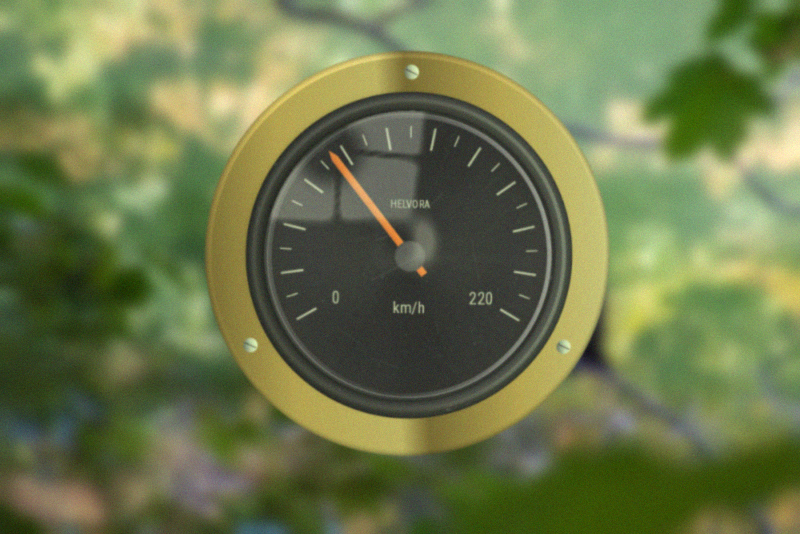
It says 75; km/h
